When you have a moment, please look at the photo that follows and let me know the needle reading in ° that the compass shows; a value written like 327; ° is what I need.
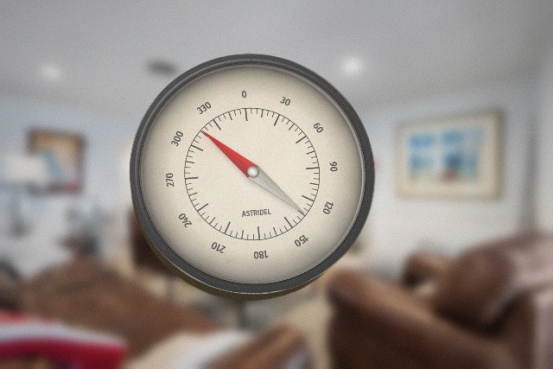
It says 315; °
